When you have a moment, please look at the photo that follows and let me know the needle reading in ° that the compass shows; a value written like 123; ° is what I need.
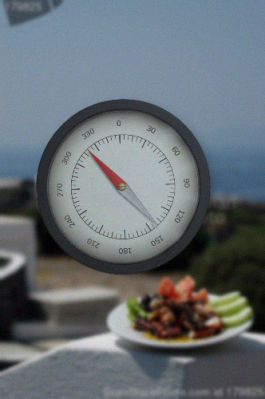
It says 320; °
